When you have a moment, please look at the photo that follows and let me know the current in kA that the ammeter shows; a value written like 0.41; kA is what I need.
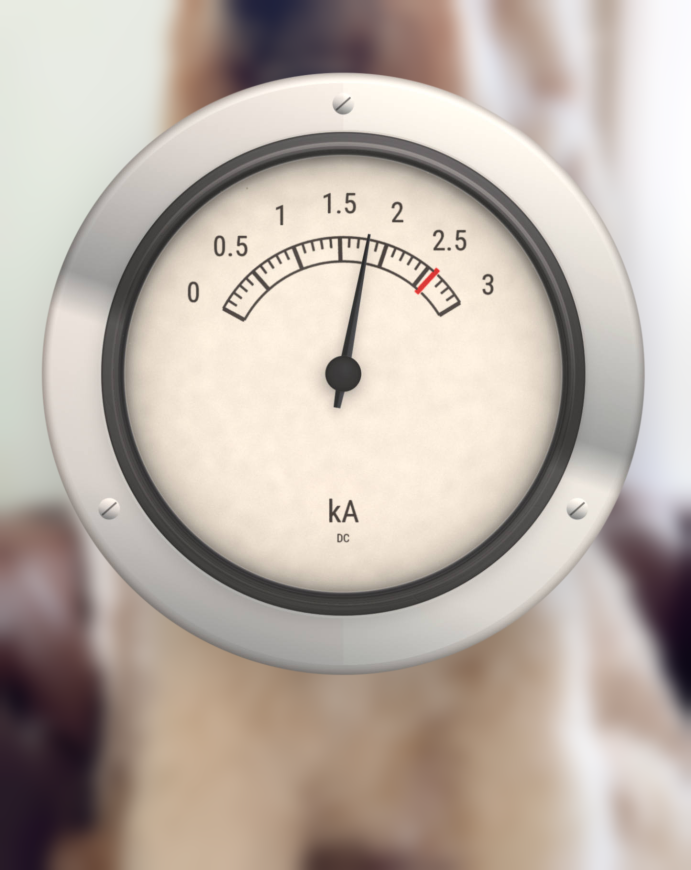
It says 1.8; kA
